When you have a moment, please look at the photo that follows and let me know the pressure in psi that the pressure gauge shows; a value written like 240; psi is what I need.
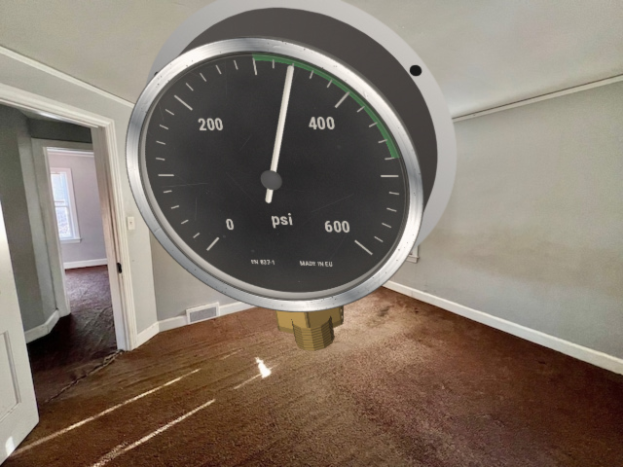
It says 340; psi
